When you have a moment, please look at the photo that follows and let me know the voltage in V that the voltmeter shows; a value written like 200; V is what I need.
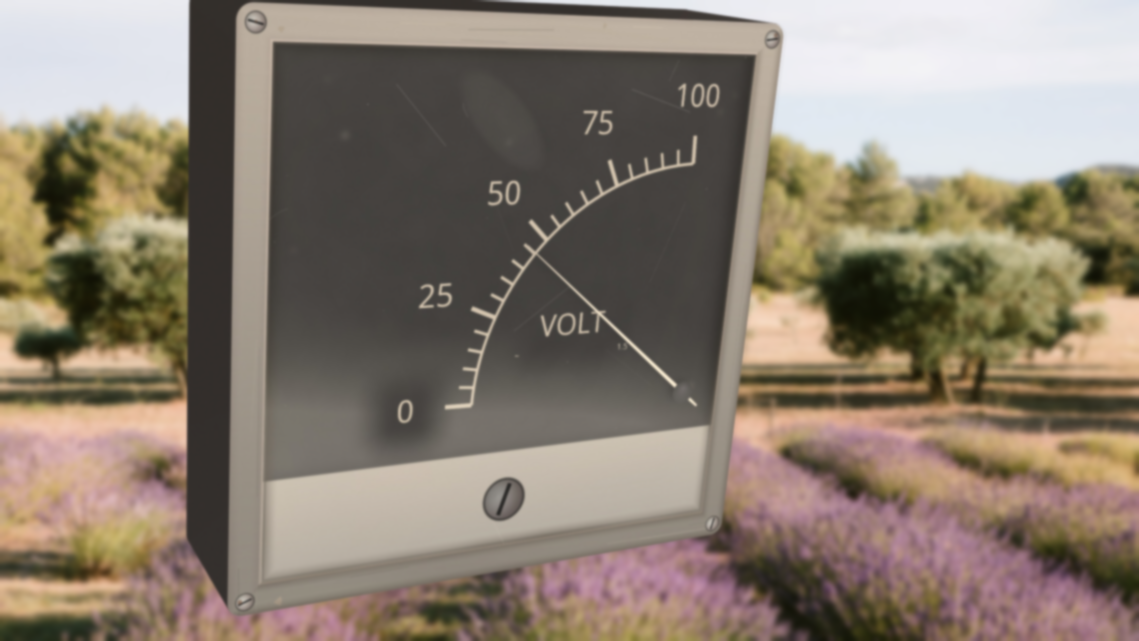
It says 45; V
